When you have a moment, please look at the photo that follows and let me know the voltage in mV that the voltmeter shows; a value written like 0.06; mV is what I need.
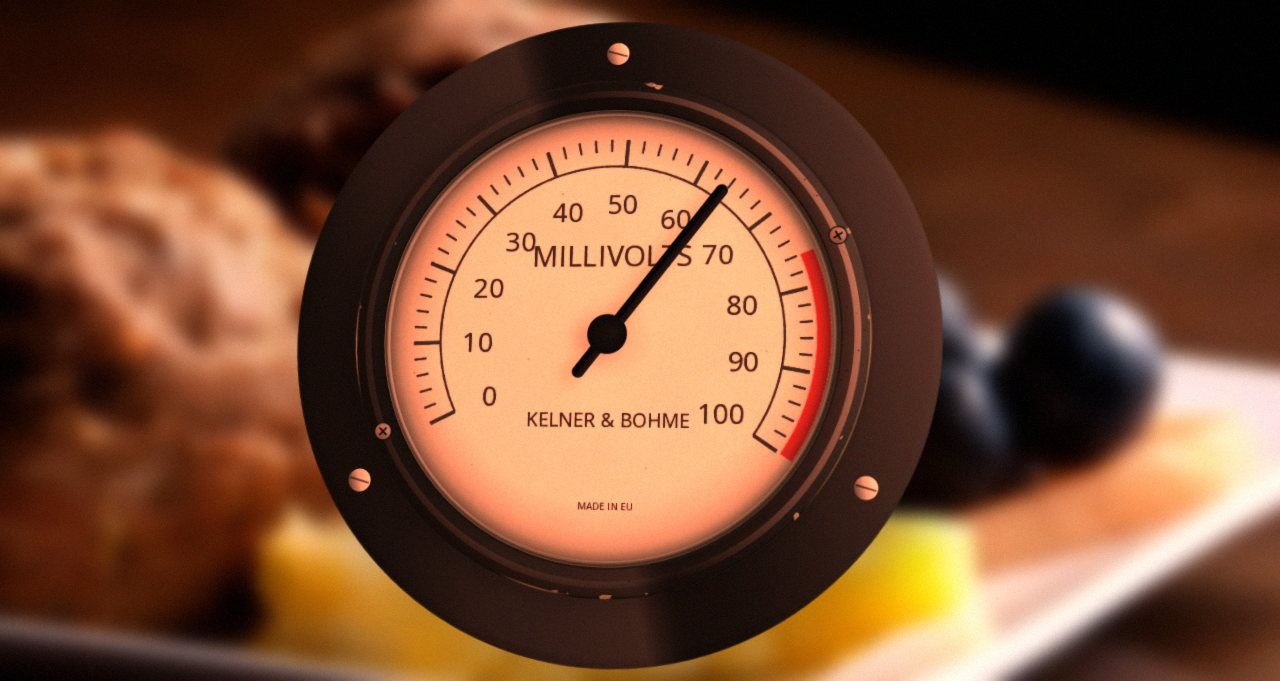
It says 64; mV
